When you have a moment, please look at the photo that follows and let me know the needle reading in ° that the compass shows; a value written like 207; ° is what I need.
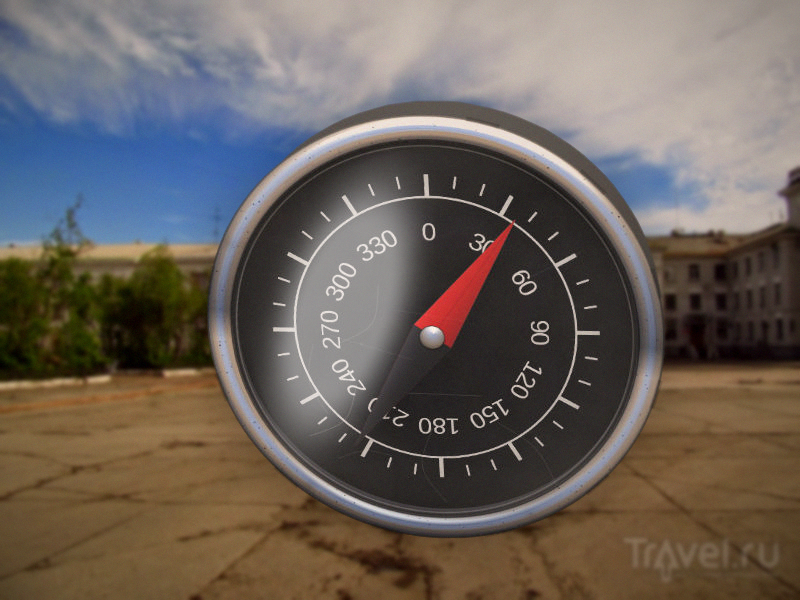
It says 35; °
